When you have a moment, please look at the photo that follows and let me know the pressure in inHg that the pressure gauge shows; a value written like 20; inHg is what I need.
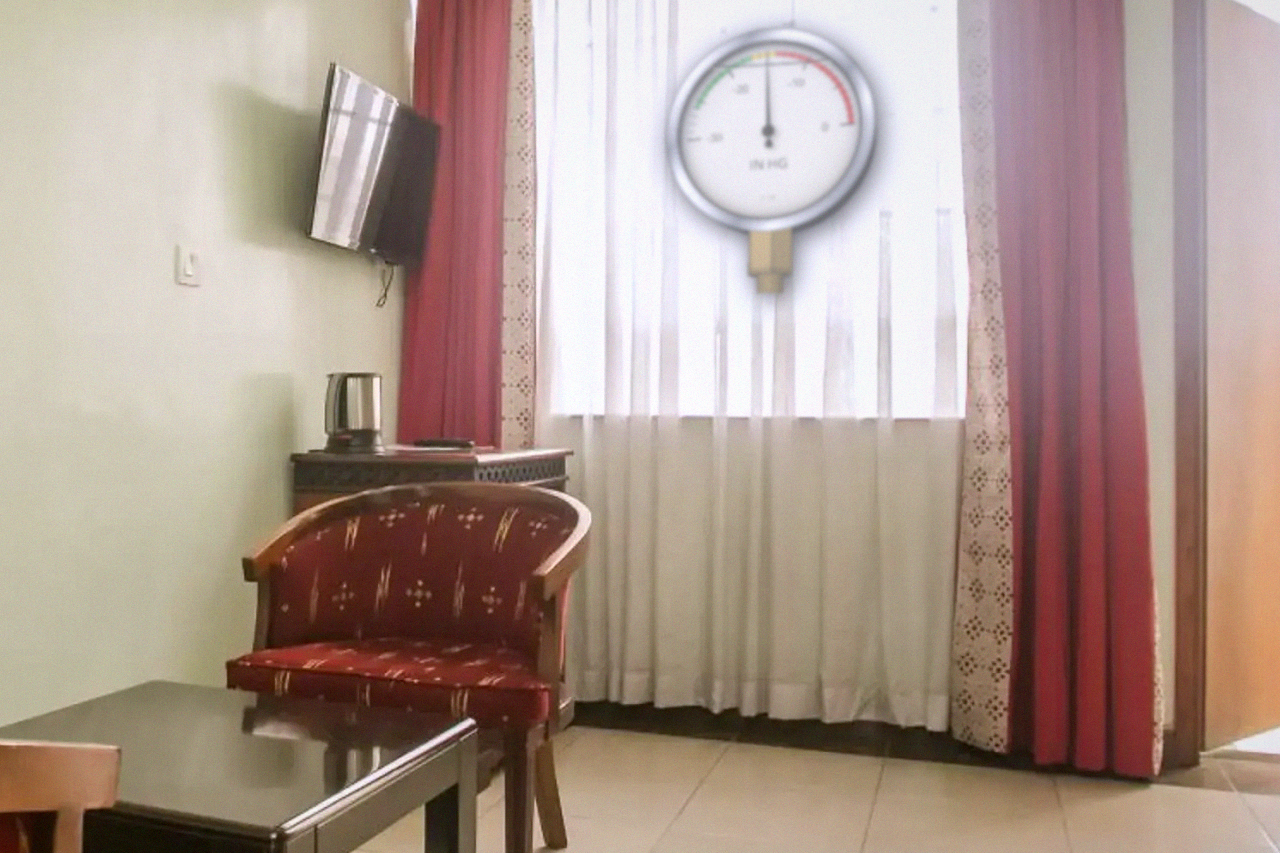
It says -15; inHg
